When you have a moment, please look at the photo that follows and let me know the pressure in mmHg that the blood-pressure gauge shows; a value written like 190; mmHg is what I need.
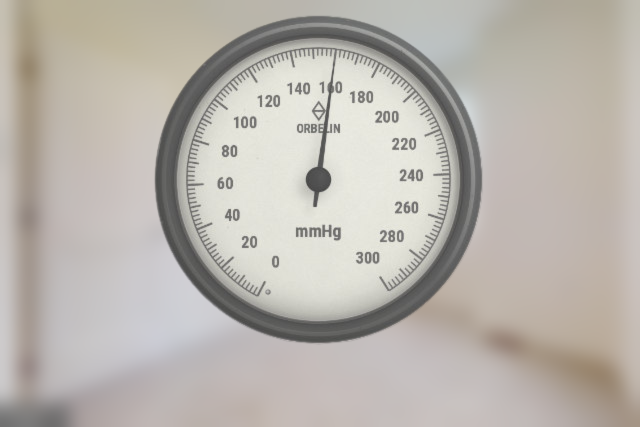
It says 160; mmHg
